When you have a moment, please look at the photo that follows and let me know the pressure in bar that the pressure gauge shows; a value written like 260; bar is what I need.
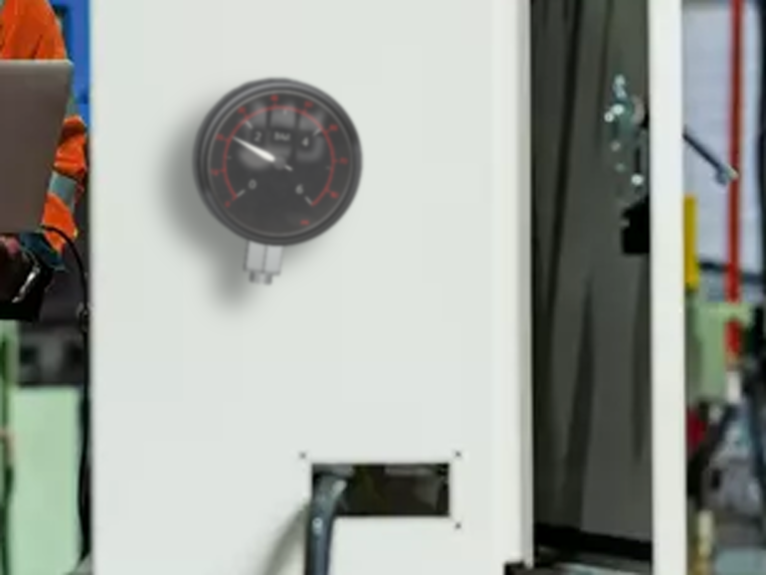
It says 1.5; bar
